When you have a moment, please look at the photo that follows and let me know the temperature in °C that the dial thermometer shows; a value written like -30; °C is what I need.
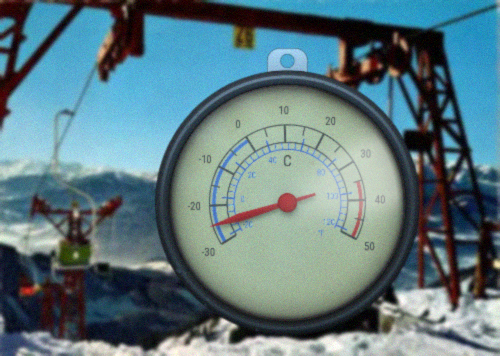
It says -25; °C
